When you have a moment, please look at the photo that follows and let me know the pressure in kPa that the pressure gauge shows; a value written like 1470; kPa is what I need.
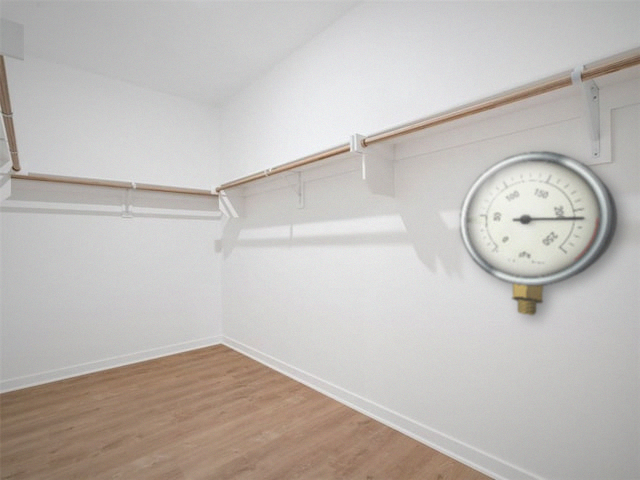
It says 210; kPa
